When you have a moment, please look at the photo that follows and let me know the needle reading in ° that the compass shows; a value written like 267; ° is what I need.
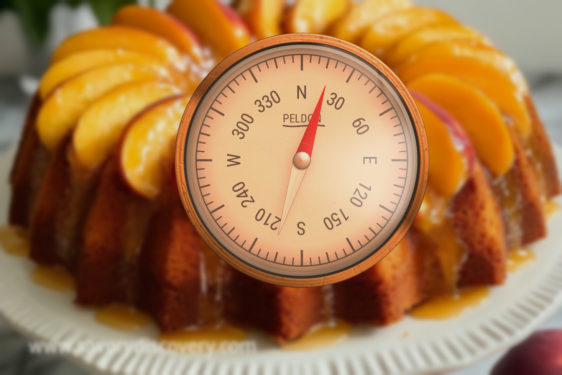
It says 17.5; °
